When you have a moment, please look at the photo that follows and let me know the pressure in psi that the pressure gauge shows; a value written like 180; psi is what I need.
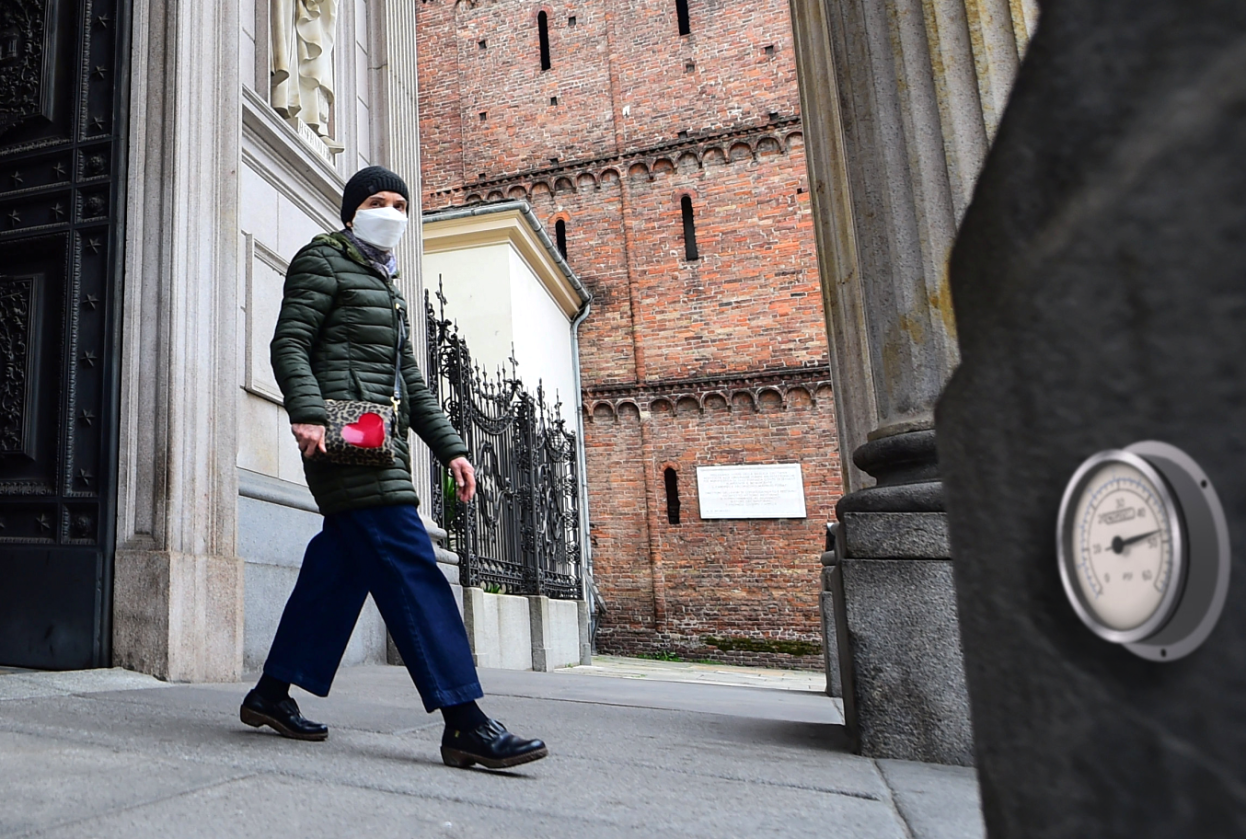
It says 48; psi
